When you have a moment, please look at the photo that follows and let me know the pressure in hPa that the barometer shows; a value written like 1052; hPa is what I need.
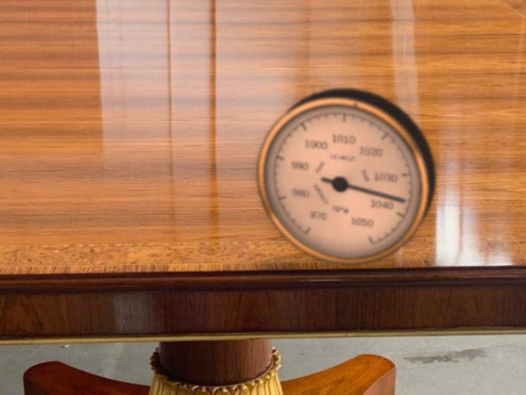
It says 1036; hPa
